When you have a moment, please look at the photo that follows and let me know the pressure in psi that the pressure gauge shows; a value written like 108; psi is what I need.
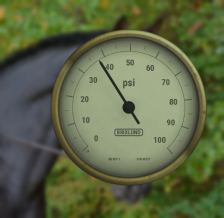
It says 37.5; psi
